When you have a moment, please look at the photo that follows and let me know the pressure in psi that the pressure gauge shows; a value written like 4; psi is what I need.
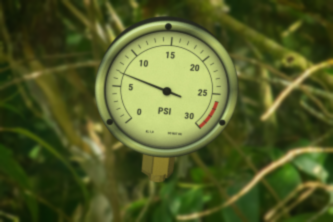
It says 7; psi
